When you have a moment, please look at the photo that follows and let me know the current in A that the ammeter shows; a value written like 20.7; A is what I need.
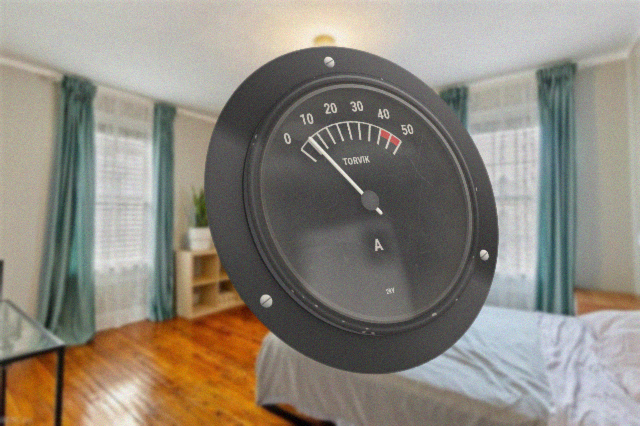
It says 5; A
